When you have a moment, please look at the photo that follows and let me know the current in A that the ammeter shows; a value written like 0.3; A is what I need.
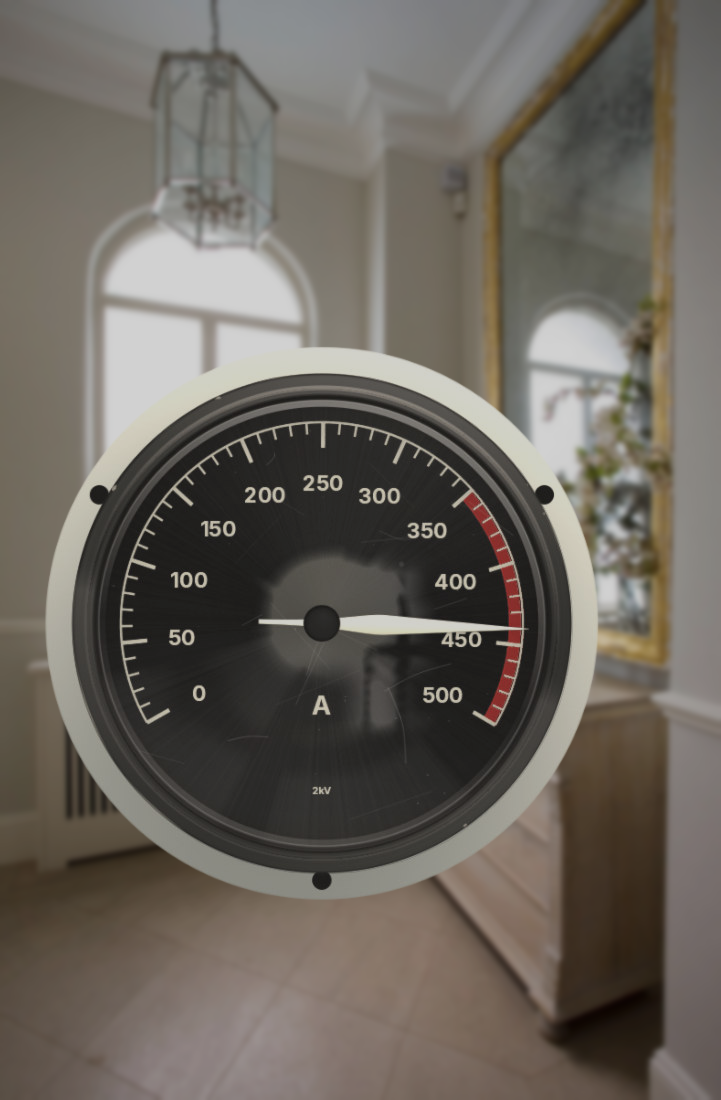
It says 440; A
